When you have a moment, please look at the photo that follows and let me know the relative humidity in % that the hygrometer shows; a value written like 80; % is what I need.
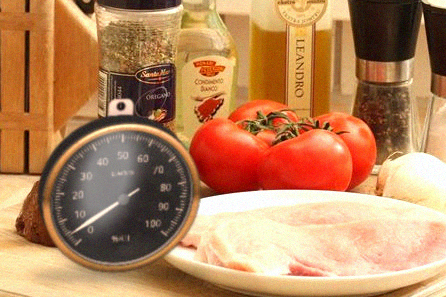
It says 5; %
